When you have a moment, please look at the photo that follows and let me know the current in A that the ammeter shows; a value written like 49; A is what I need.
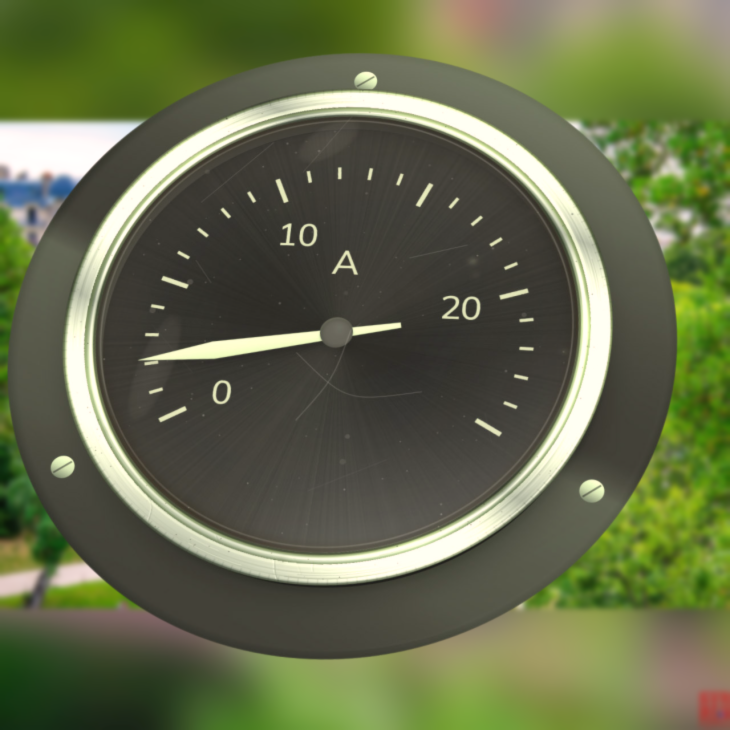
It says 2; A
